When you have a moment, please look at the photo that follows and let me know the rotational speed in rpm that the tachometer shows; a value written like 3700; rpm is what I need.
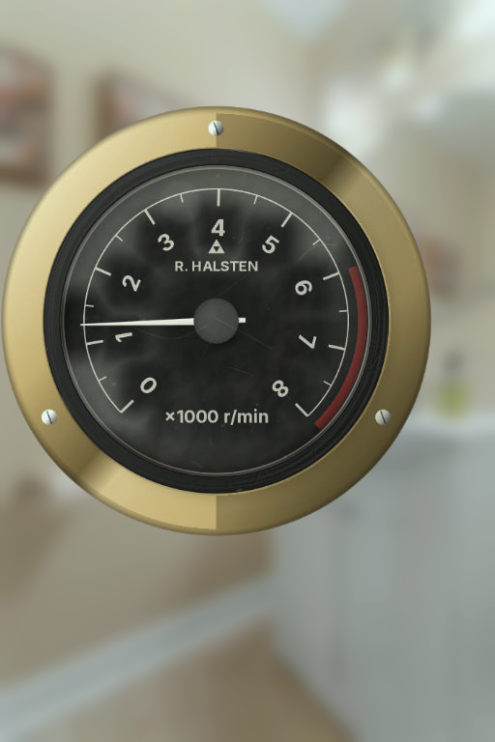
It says 1250; rpm
